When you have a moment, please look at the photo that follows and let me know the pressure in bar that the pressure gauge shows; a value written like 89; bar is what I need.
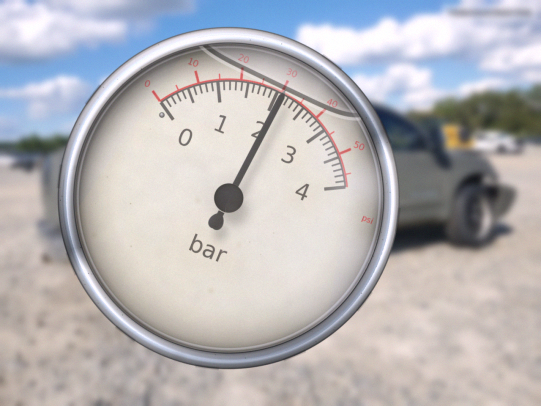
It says 2.1; bar
